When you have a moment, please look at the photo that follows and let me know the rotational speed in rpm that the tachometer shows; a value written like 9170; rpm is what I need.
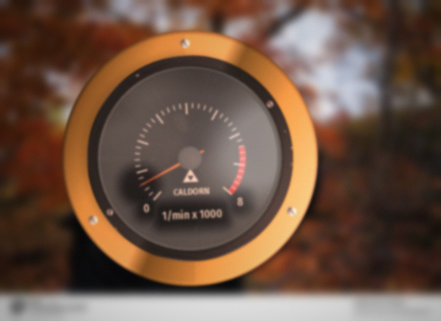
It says 600; rpm
